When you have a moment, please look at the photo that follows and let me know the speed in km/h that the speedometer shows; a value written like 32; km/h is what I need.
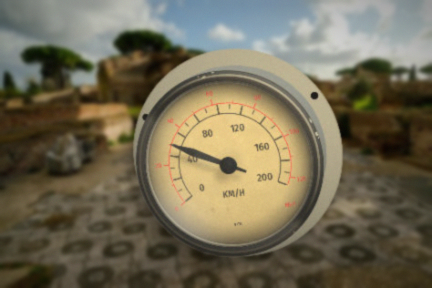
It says 50; km/h
